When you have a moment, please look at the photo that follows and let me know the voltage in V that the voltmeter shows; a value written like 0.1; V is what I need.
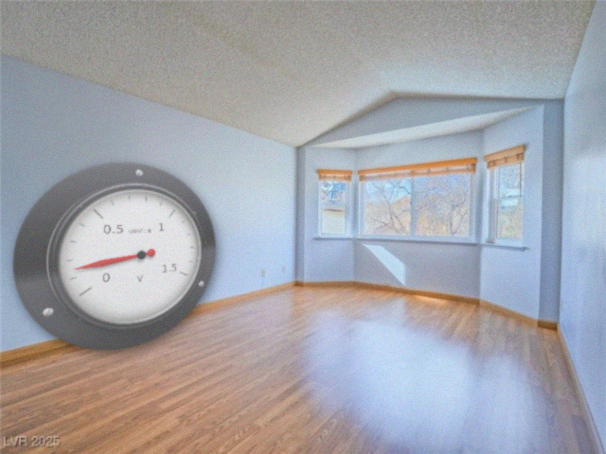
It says 0.15; V
